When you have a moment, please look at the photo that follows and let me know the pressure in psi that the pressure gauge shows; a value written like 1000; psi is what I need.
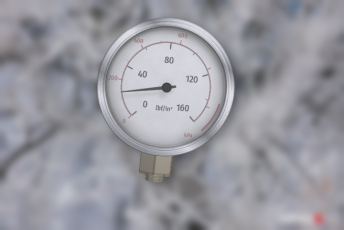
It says 20; psi
